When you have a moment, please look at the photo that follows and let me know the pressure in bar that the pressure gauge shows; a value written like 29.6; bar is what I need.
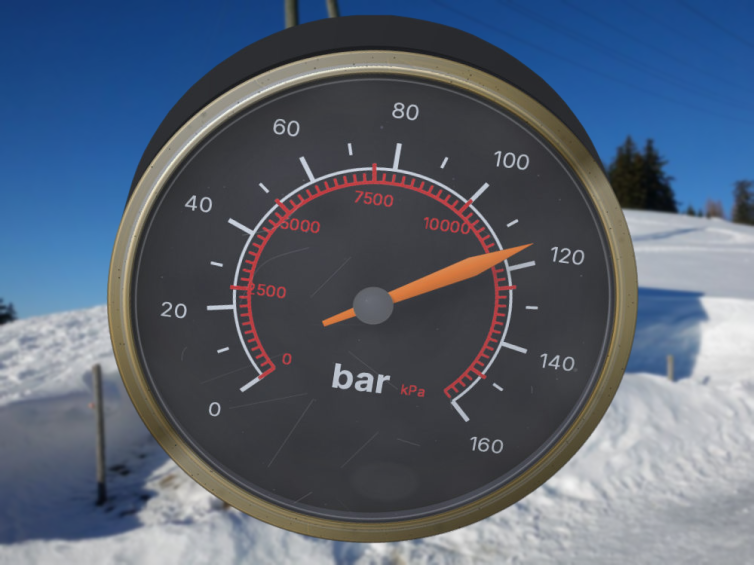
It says 115; bar
